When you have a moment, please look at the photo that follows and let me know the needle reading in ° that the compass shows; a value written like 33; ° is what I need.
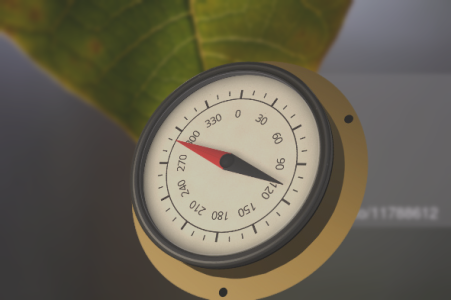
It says 290; °
